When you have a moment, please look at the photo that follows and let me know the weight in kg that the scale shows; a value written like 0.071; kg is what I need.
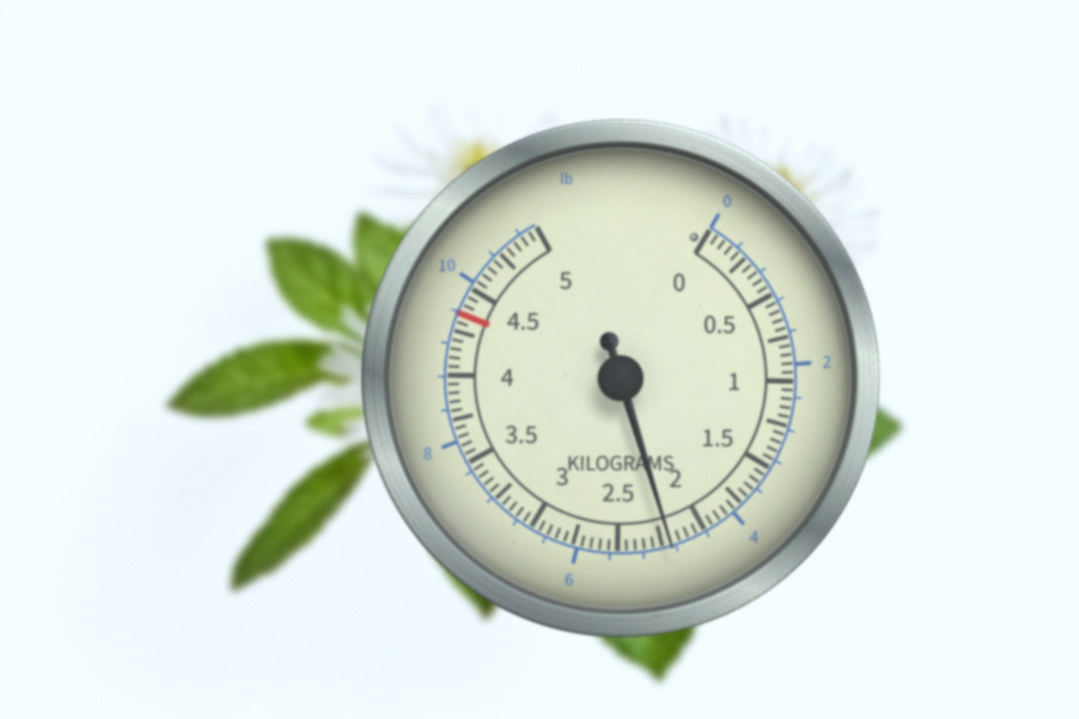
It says 2.2; kg
